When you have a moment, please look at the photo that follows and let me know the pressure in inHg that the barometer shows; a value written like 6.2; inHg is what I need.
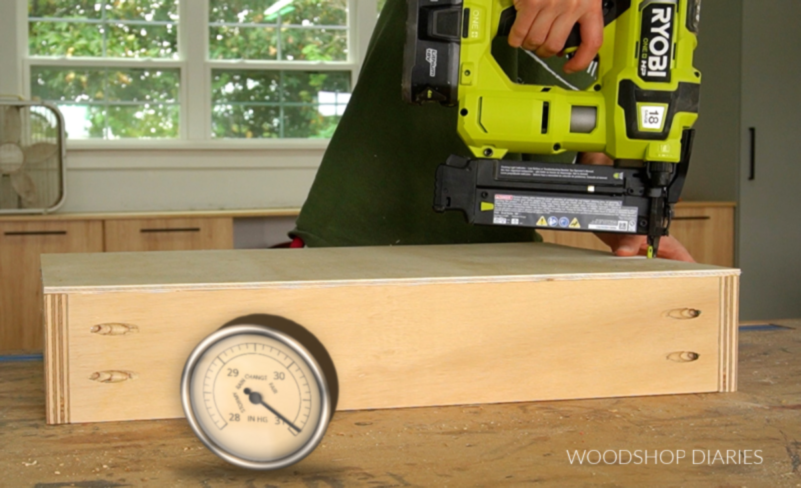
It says 30.9; inHg
